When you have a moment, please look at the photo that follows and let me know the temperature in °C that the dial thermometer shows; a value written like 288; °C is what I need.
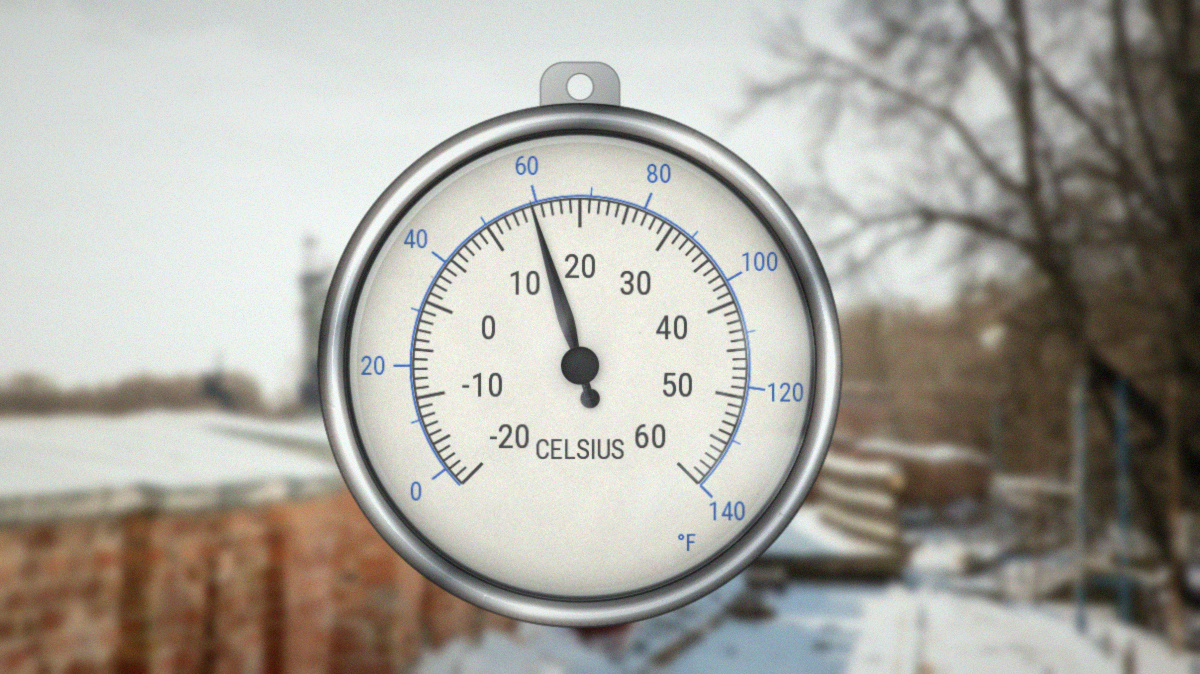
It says 15; °C
